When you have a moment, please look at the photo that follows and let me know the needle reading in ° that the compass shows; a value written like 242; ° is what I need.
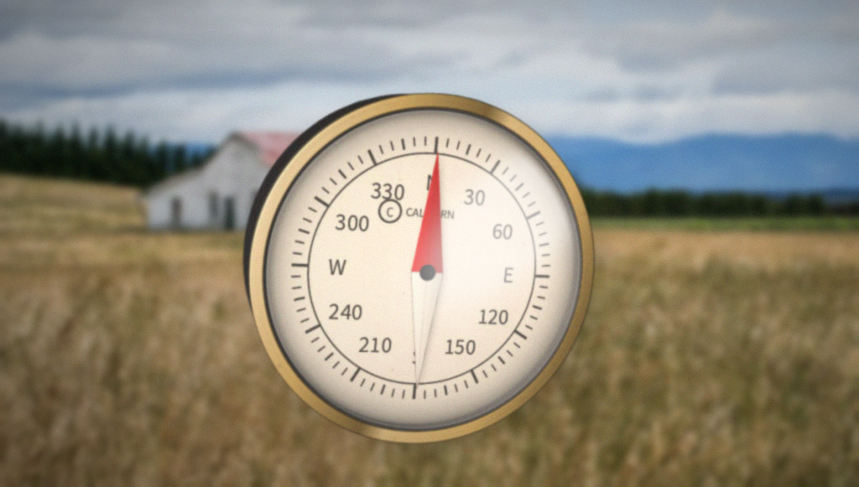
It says 0; °
